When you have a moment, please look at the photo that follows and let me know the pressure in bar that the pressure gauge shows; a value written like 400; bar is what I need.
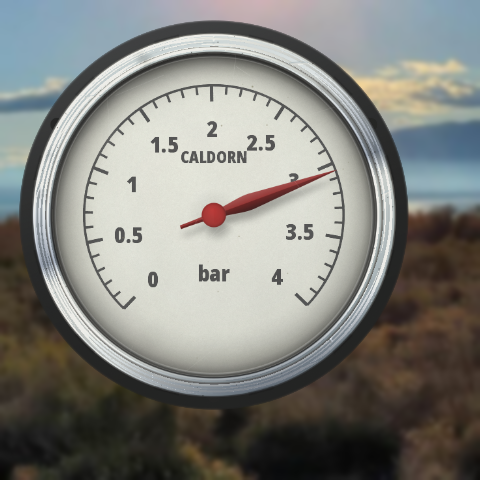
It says 3.05; bar
